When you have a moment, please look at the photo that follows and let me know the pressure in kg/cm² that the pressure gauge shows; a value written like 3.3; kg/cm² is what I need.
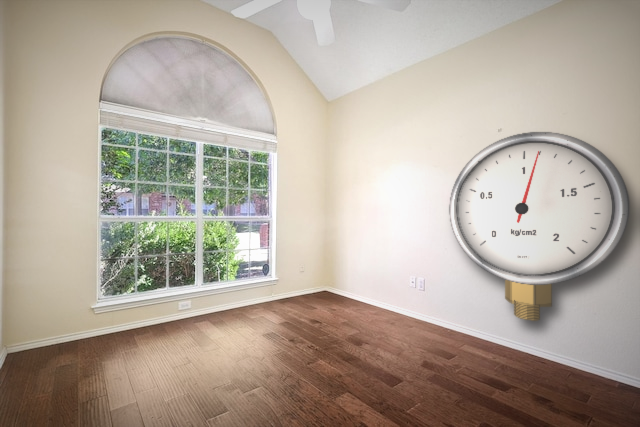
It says 1.1; kg/cm²
